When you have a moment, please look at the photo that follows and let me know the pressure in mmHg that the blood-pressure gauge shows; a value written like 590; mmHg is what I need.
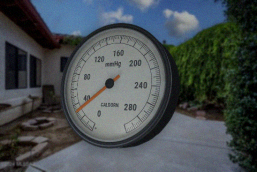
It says 30; mmHg
